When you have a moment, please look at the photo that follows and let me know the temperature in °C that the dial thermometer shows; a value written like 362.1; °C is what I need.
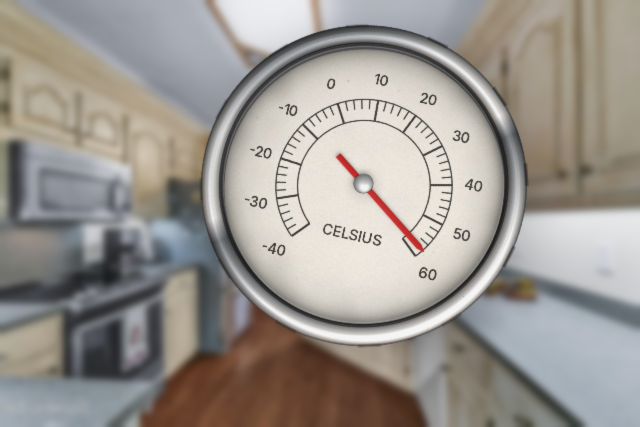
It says 58; °C
